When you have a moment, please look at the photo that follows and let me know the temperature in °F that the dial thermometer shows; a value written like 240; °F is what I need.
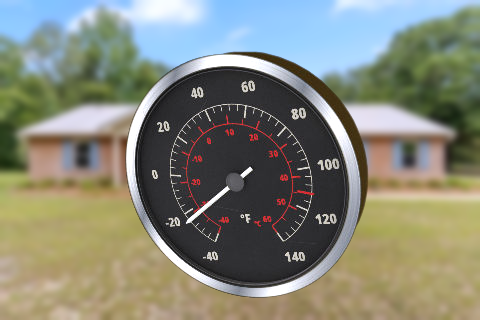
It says -24; °F
